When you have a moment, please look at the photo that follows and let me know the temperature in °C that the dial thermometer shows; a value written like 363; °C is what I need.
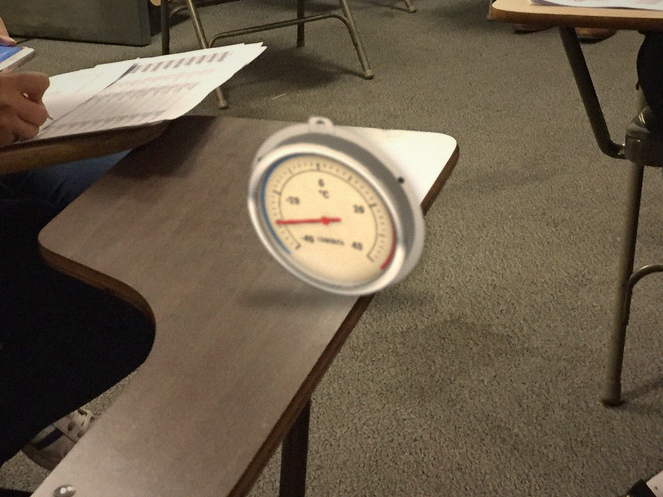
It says -30; °C
